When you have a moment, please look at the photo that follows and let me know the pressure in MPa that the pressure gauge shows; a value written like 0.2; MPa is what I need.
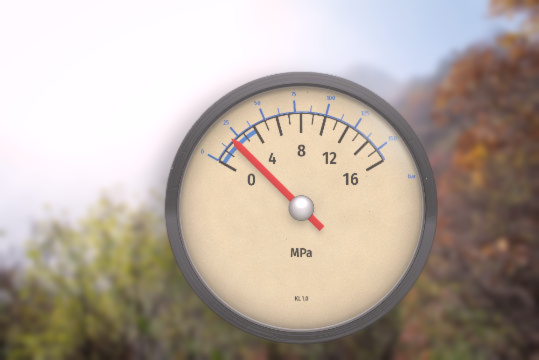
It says 2; MPa
